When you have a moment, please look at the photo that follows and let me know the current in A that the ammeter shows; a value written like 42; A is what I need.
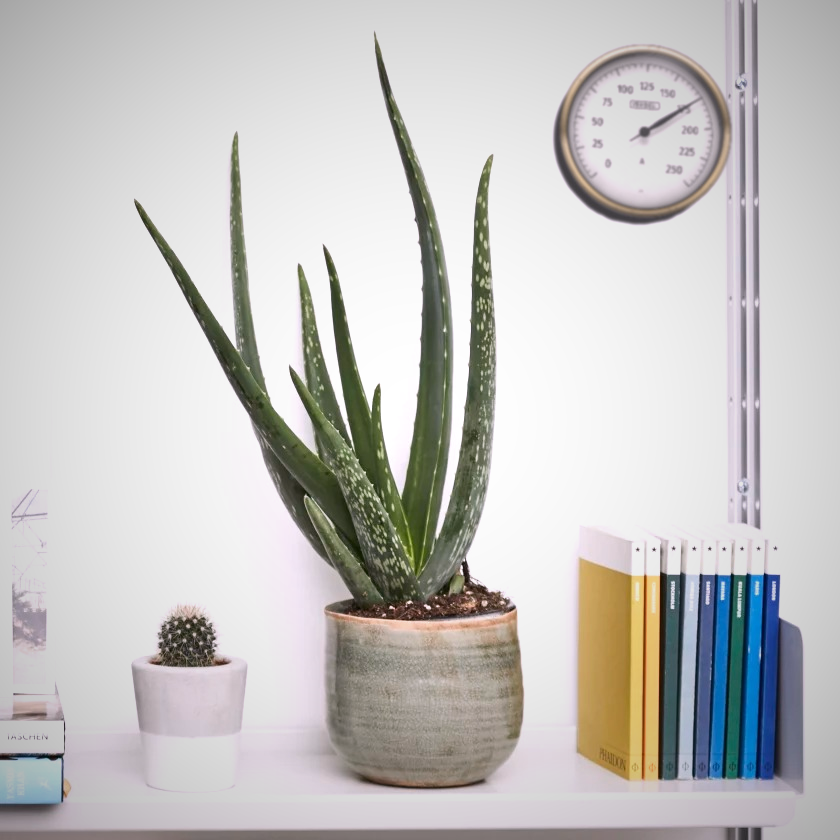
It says 175; A
